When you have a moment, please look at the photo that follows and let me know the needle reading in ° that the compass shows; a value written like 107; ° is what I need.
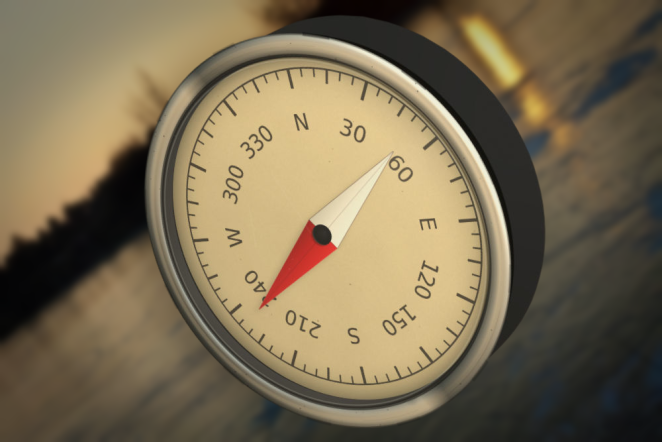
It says 232.5; °
